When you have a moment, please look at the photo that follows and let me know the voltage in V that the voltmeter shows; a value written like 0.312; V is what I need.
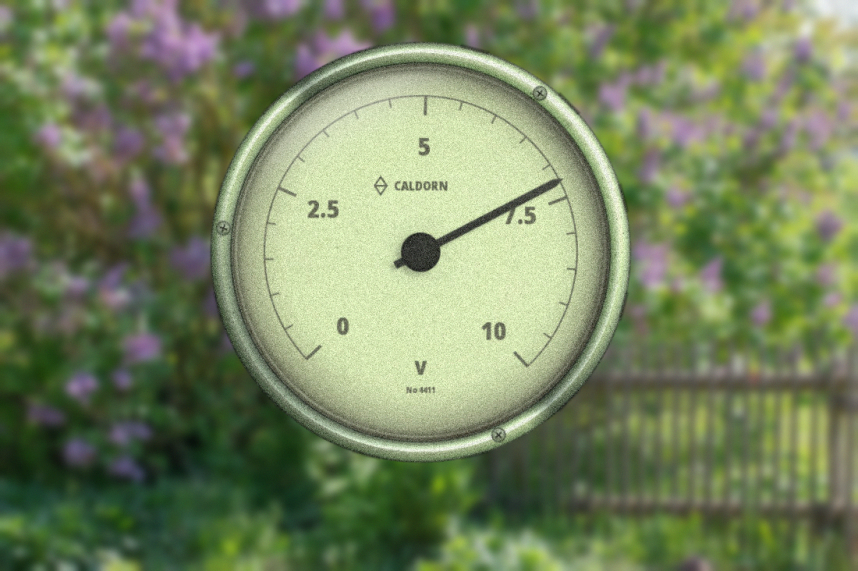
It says 7.25; V
